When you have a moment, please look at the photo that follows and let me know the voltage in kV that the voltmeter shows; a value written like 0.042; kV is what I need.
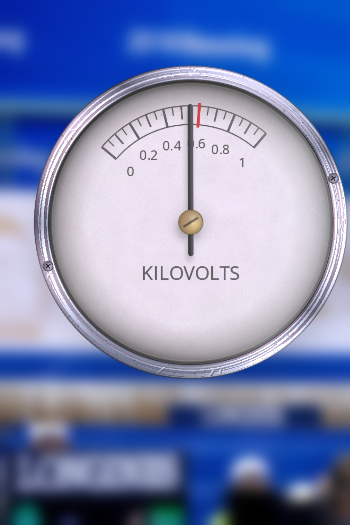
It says 0.55; kV
